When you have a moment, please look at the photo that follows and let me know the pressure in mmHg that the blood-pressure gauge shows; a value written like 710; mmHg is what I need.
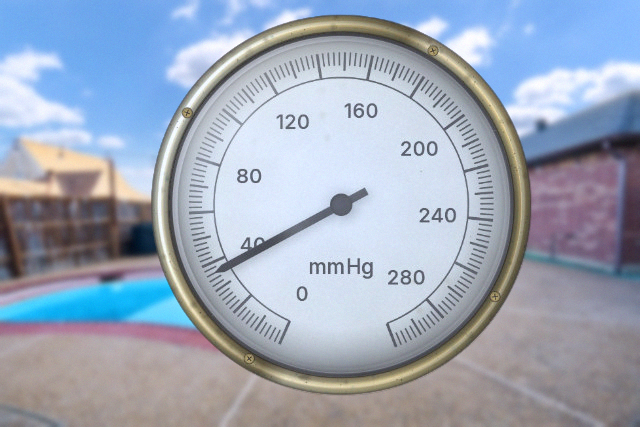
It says 36; mmHg
